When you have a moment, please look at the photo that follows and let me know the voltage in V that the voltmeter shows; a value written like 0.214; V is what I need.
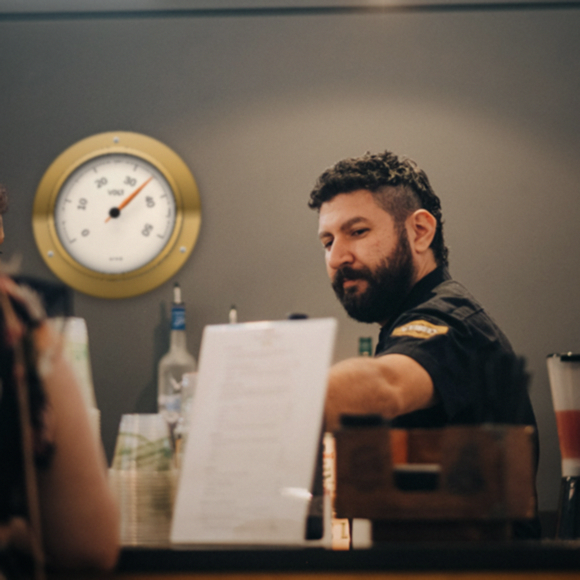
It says 35; V
